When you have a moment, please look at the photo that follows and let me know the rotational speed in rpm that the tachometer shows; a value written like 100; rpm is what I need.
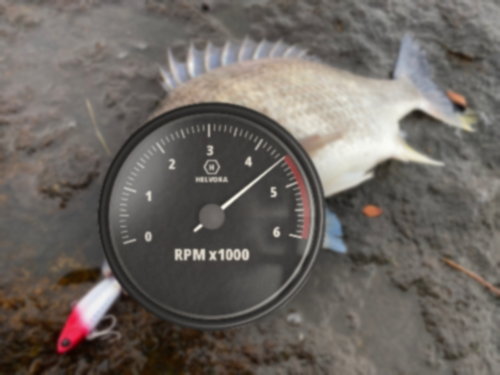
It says 4500; rpm
